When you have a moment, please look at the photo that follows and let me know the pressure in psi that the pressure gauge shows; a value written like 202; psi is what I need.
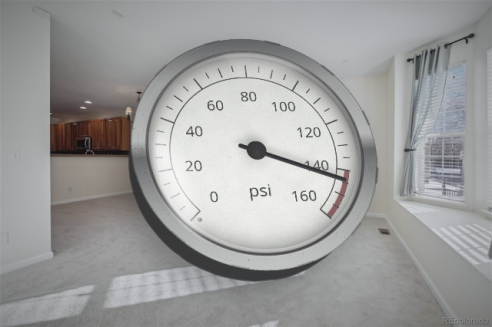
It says 145; psi
